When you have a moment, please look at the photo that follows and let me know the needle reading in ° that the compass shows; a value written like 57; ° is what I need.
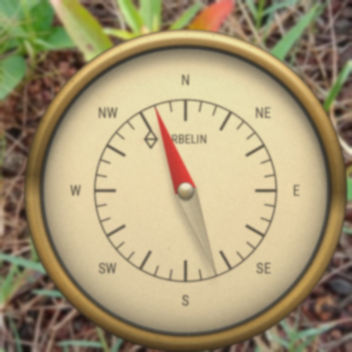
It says 340; °
